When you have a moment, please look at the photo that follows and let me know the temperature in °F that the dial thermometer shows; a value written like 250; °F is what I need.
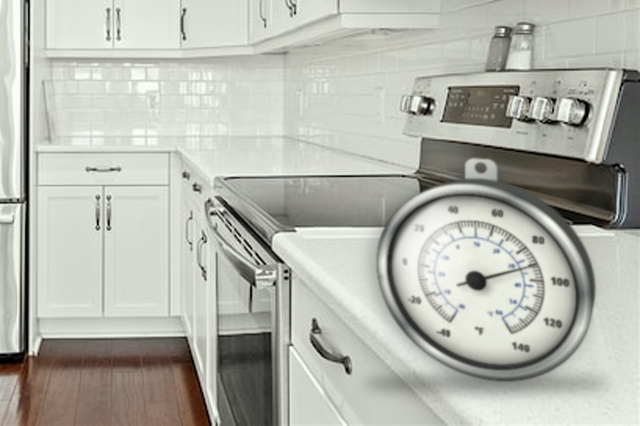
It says 90; °F
